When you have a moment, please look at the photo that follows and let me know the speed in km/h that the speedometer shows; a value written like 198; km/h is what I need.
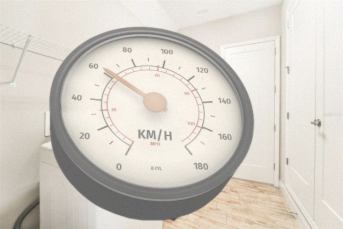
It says 60; km/h
